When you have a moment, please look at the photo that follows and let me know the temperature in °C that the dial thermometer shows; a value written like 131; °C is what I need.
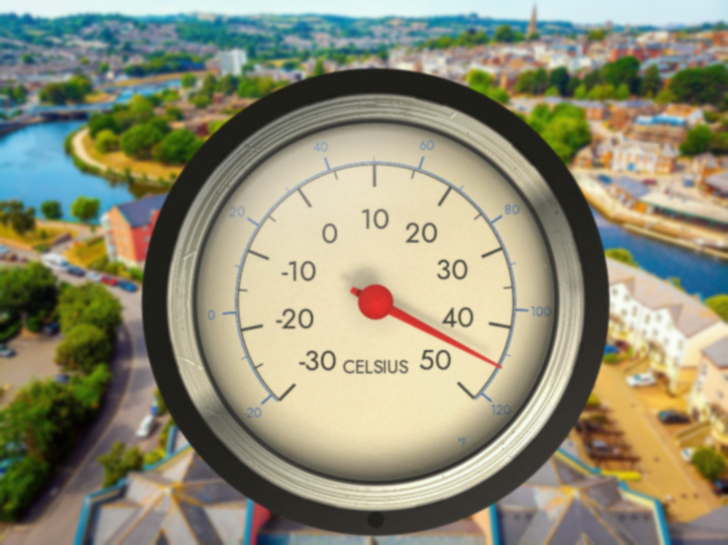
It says 45; °C
